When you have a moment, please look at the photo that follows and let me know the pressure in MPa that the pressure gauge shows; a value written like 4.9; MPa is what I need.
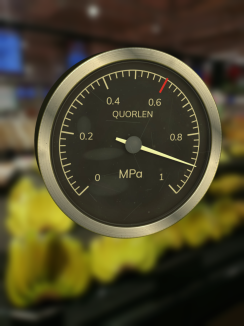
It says 0.9; MPa
